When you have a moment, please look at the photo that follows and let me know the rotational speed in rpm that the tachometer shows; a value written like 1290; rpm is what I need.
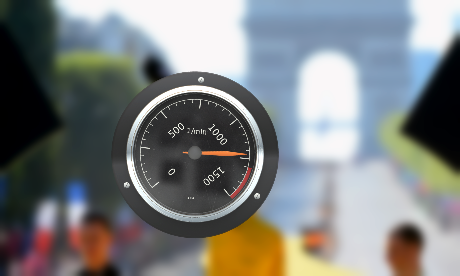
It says 1225; rpm
